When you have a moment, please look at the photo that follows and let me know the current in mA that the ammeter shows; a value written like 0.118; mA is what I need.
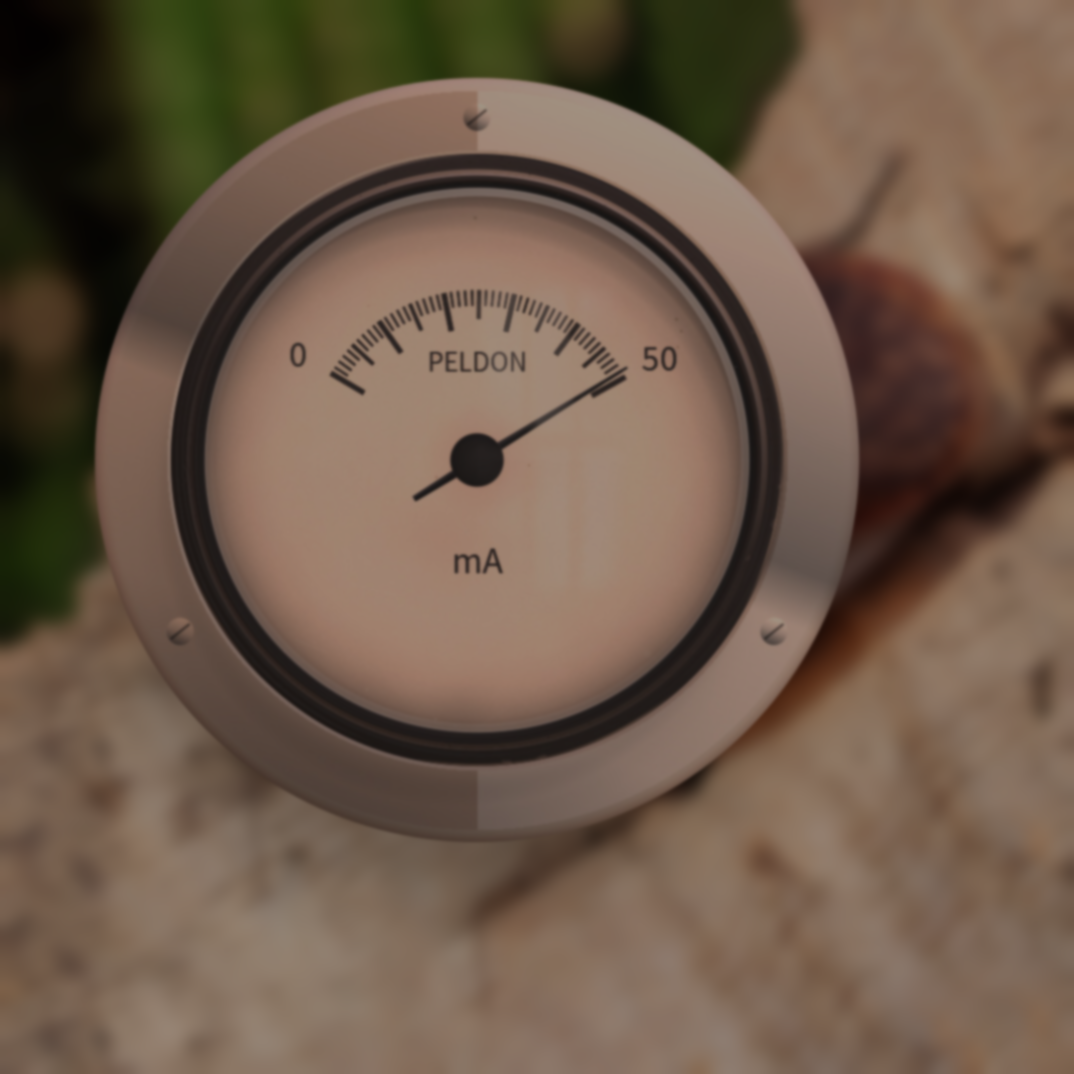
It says 49; mA
